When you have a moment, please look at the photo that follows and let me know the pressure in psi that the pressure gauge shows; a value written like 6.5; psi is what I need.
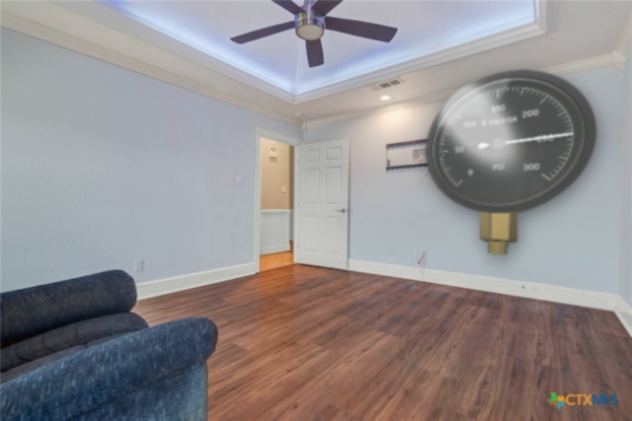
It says 250; psi
